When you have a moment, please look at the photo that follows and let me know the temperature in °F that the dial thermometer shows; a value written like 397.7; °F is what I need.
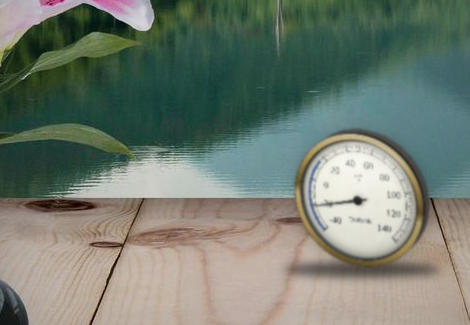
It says -20; °F
